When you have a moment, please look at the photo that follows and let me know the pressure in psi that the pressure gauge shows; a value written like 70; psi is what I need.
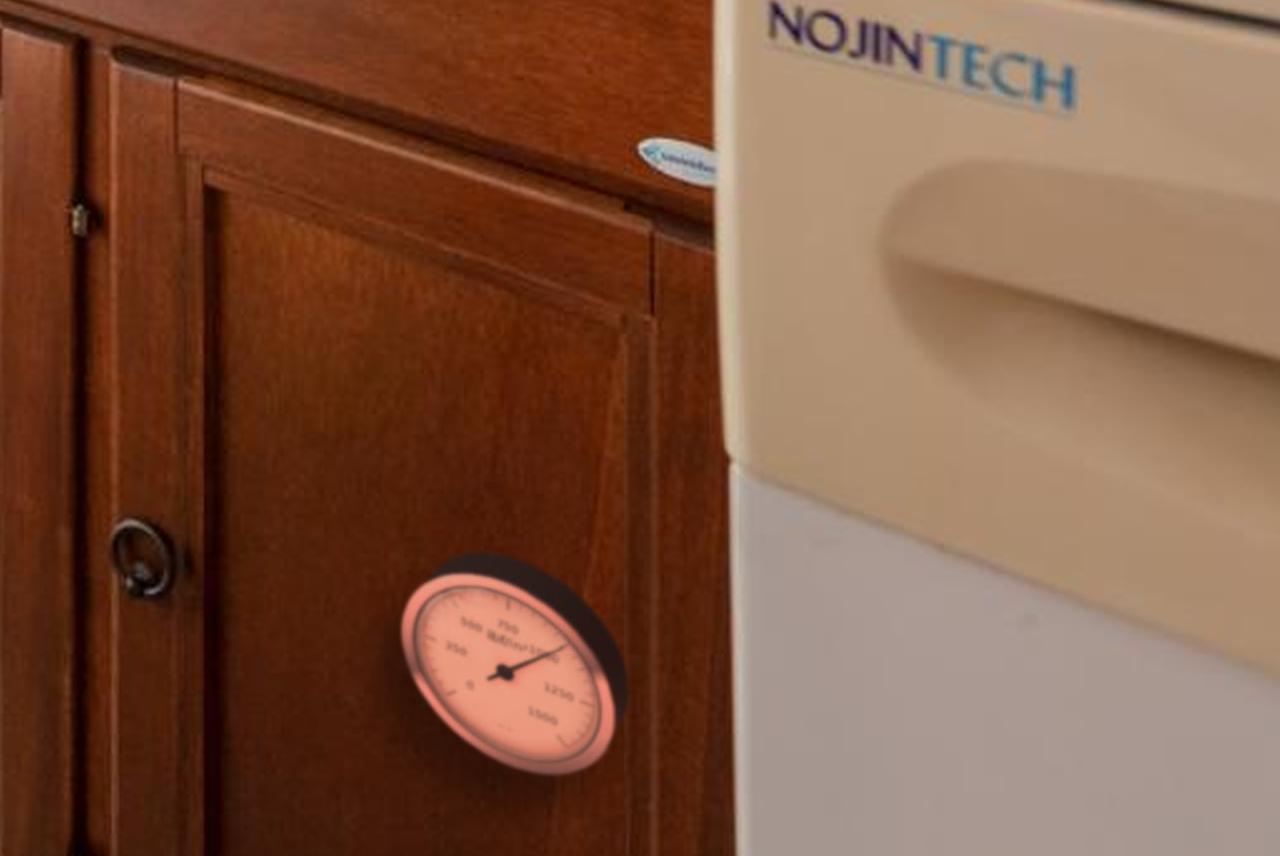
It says 1000; psi
